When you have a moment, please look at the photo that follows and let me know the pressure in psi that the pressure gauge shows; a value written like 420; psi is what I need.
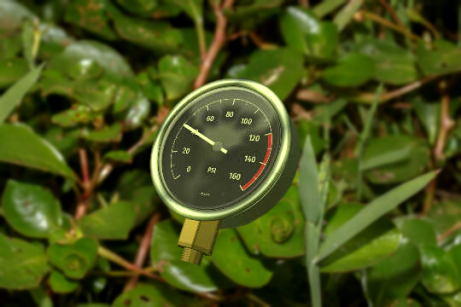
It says 40; psi
